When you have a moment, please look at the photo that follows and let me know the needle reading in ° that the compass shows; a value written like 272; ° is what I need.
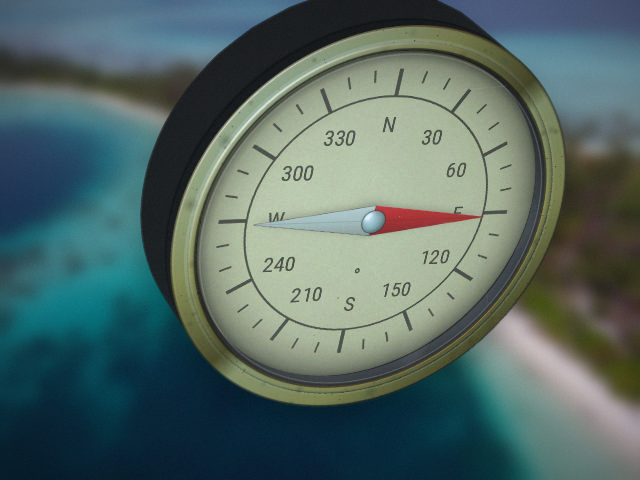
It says 90; °
